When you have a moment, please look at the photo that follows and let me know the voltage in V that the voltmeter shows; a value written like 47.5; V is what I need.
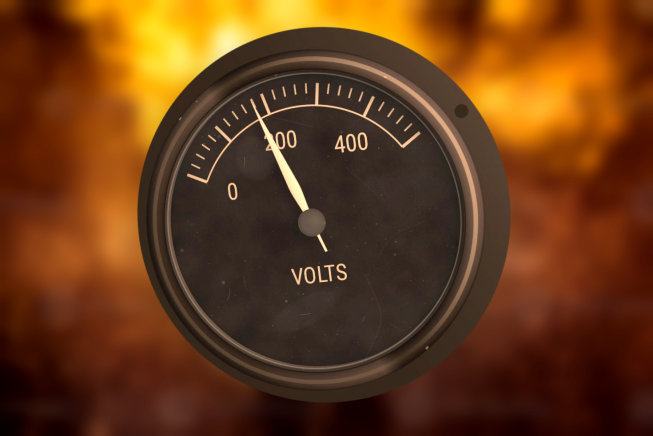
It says 180; V
